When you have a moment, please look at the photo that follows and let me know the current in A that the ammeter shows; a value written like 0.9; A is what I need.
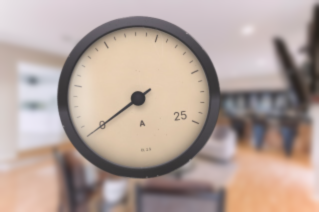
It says 0; A
